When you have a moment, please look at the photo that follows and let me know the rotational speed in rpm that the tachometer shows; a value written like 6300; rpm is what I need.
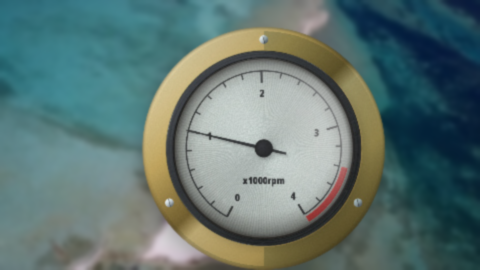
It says 1000; rpm
